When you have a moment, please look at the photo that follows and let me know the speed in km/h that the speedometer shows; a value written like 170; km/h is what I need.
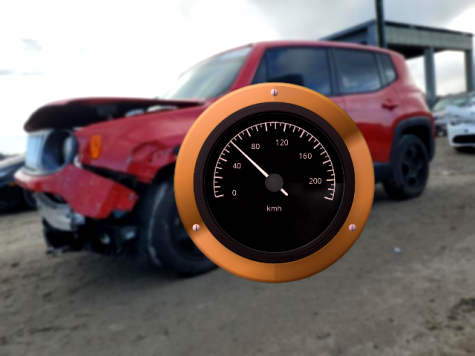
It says 60; km/h
